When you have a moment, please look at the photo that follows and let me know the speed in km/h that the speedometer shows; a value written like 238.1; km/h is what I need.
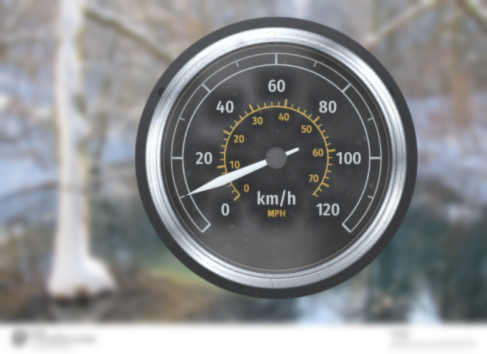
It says 10; km/h
